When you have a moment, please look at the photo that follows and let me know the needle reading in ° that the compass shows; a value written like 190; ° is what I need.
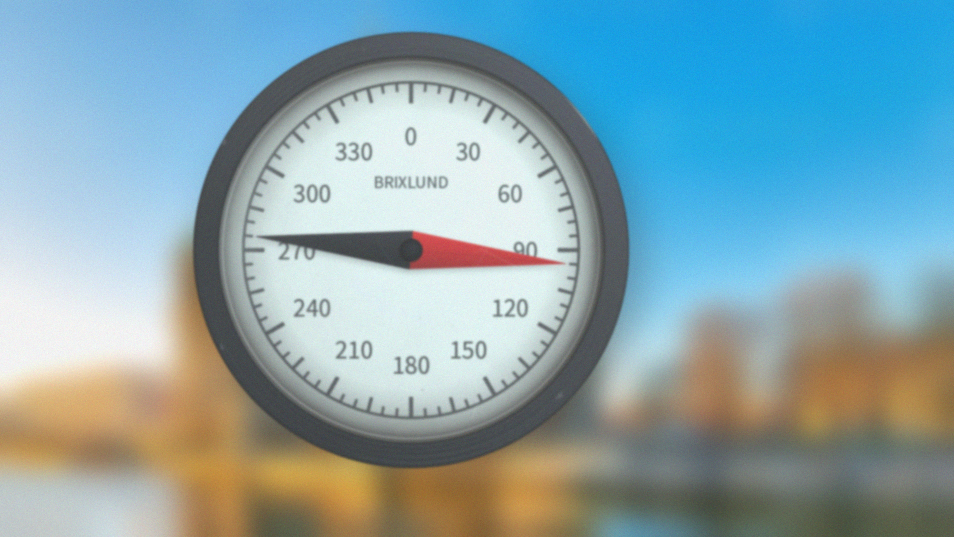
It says 95; °
